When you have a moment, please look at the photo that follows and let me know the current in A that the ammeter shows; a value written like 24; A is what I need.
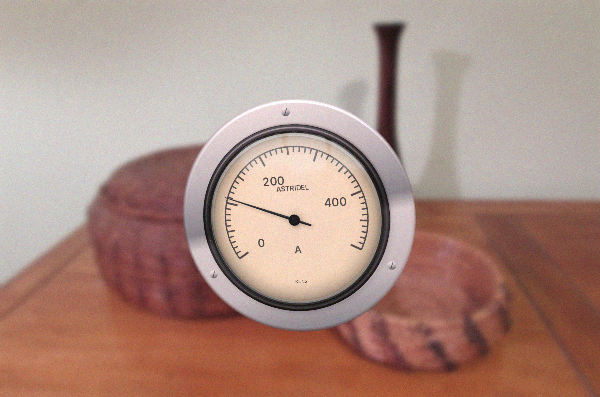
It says 110; A
